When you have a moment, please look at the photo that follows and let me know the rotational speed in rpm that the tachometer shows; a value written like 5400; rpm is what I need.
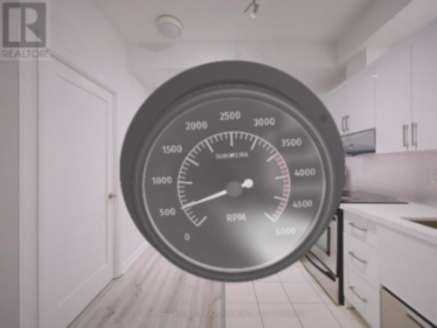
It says 500; rpm
